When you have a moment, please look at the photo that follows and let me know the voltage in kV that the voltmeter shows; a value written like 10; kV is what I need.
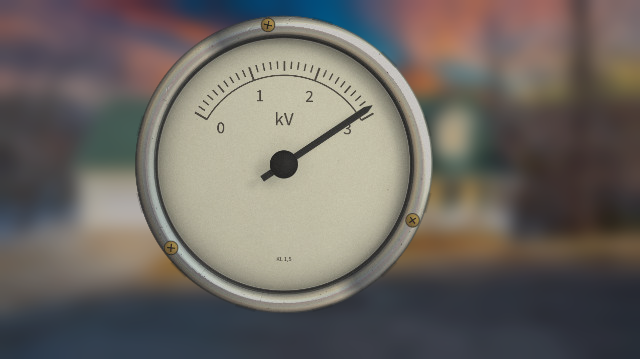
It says 2.9; kV
